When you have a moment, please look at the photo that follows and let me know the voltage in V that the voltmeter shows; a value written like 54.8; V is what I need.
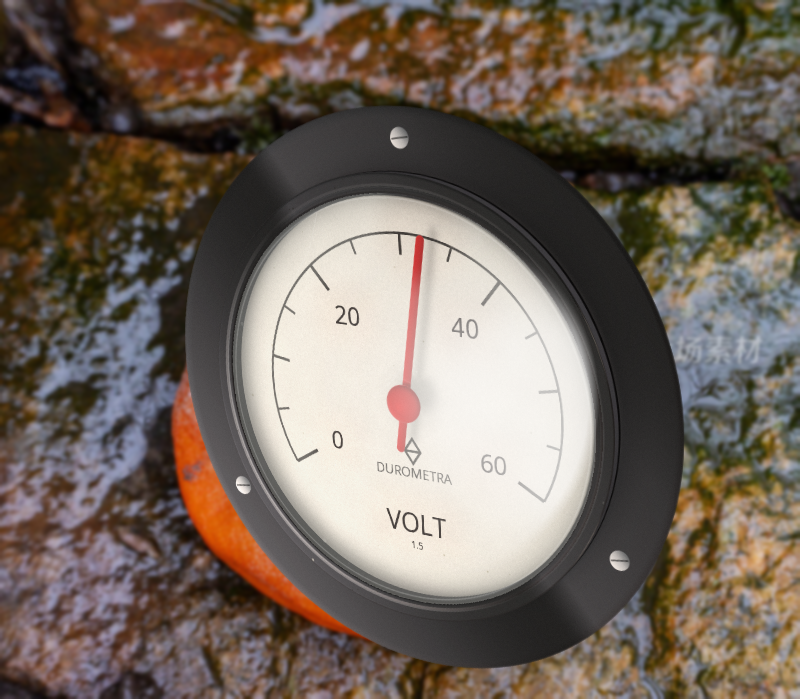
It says 32.5; V
